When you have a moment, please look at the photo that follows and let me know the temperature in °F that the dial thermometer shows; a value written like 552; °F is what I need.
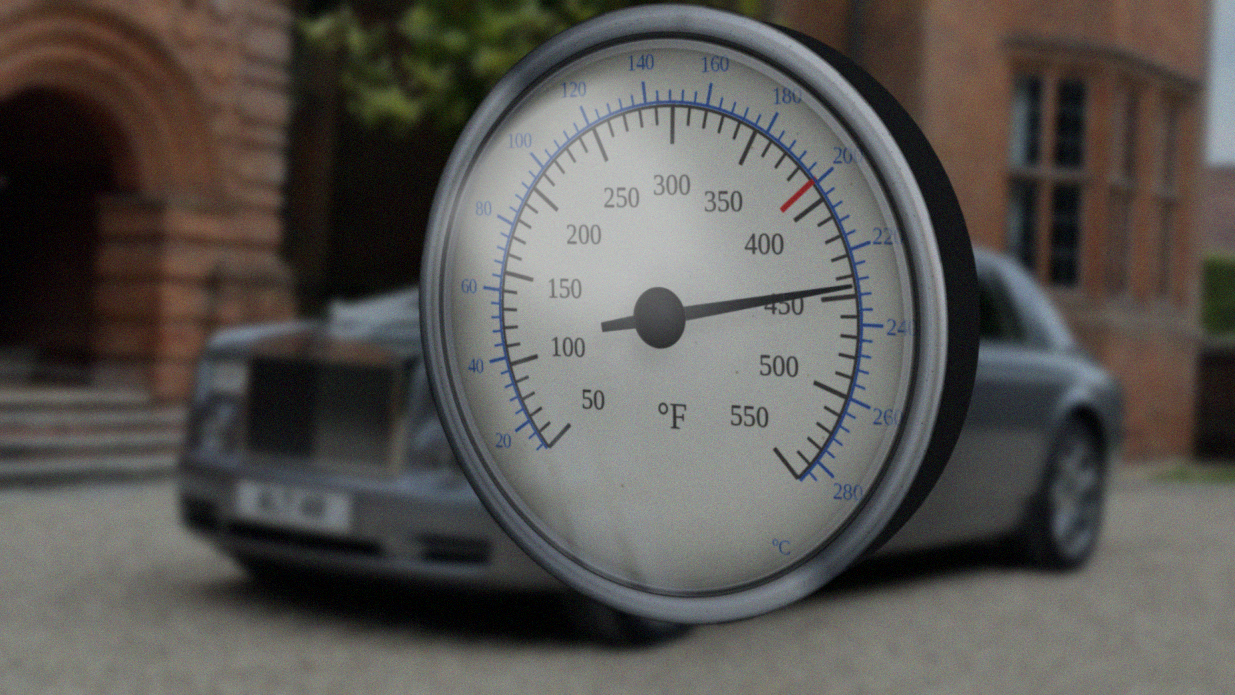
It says 445; °F
